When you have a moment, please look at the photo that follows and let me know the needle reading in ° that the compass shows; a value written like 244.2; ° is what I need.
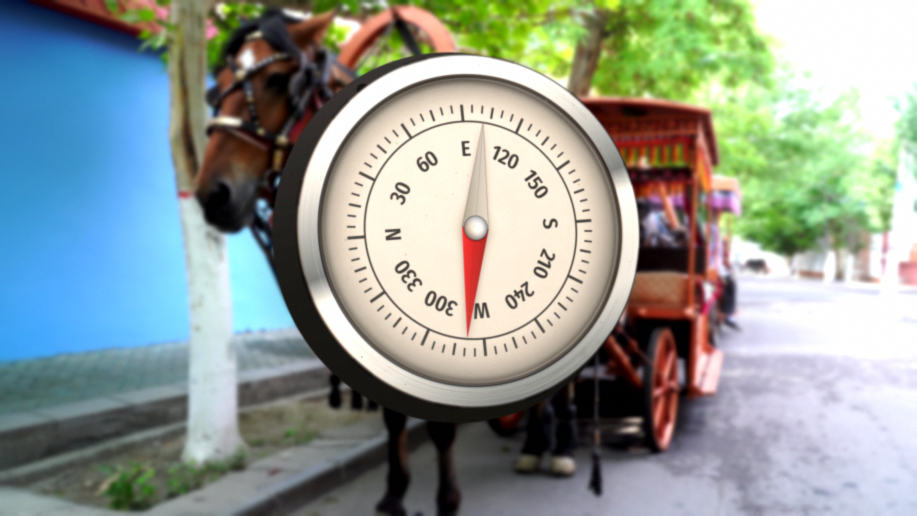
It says 280; °
